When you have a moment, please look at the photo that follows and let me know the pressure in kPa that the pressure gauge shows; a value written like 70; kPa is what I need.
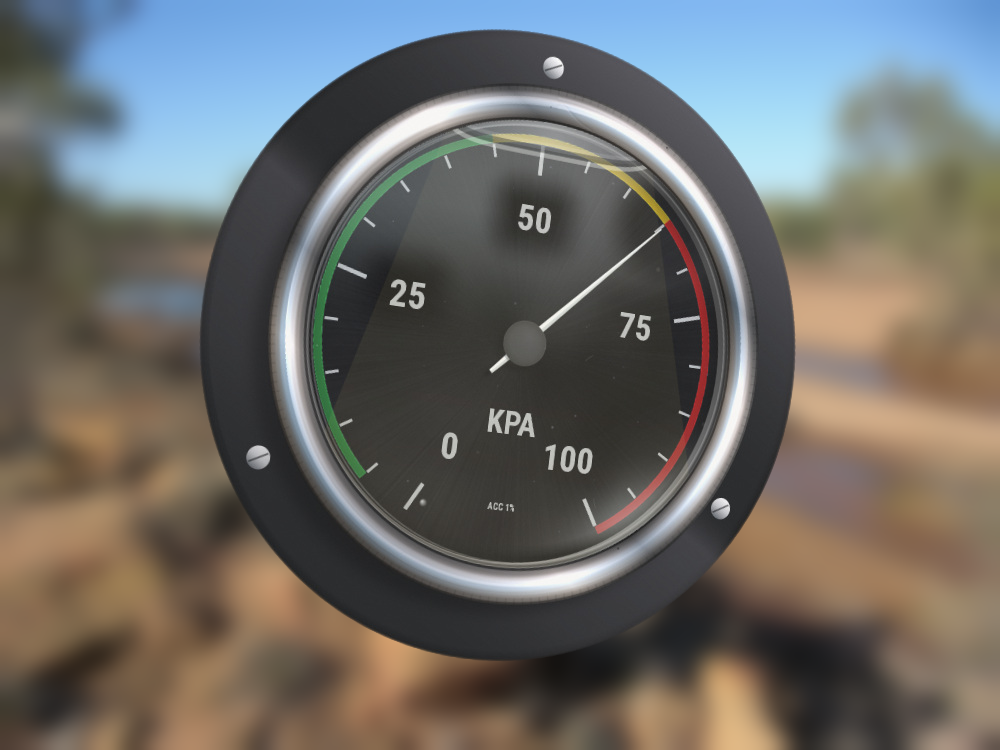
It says 65; kPa
